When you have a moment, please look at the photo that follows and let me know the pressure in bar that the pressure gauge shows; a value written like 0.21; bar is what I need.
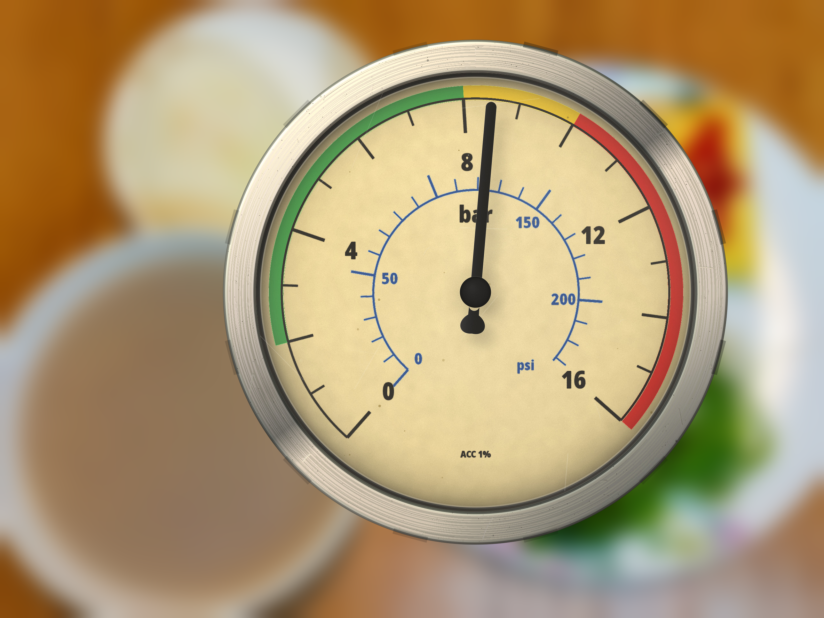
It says 8.5; bar
